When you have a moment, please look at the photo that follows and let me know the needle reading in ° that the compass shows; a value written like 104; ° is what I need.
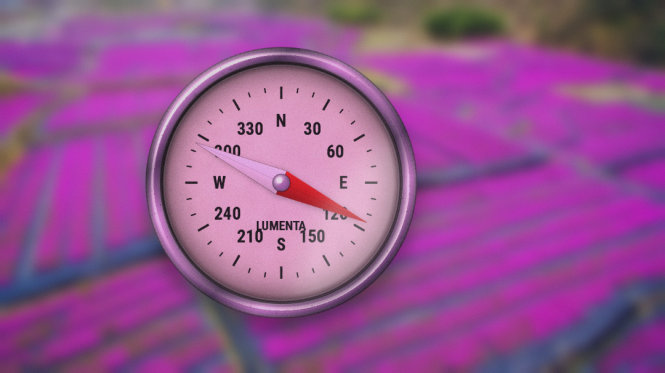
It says 115; °
